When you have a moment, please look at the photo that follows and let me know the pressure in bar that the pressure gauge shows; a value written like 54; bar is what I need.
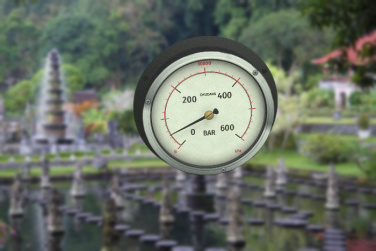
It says 50; bar
